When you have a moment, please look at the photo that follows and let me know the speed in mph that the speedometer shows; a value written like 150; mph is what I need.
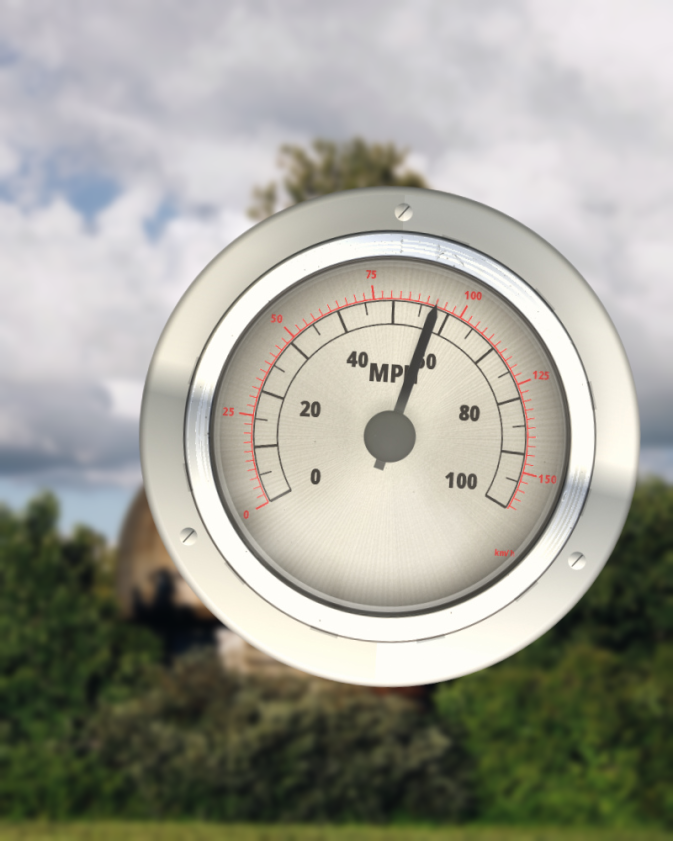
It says 57.5; mph
